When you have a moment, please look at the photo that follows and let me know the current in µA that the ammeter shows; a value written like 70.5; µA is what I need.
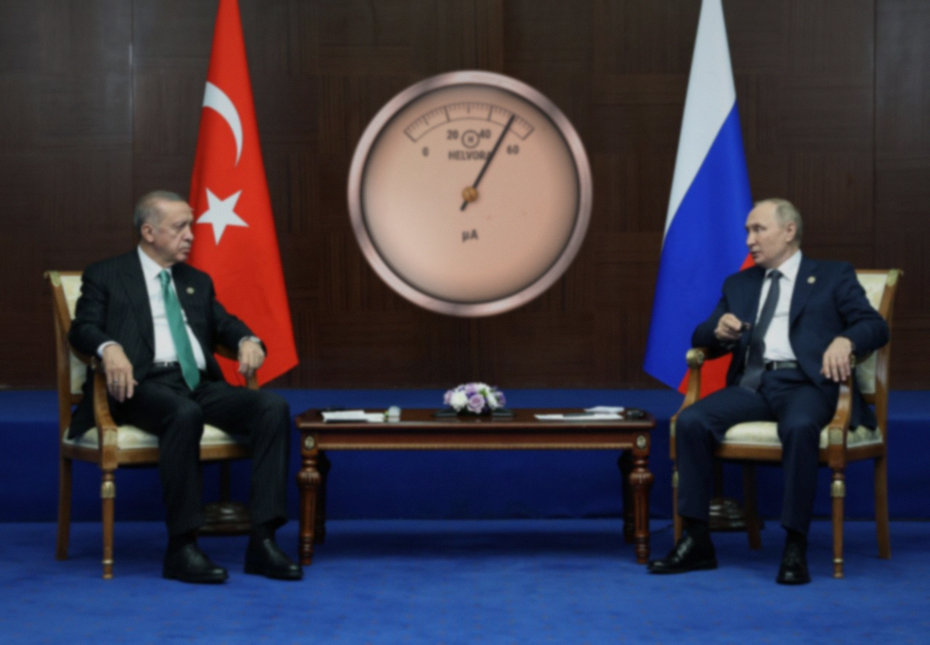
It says 50; µA
